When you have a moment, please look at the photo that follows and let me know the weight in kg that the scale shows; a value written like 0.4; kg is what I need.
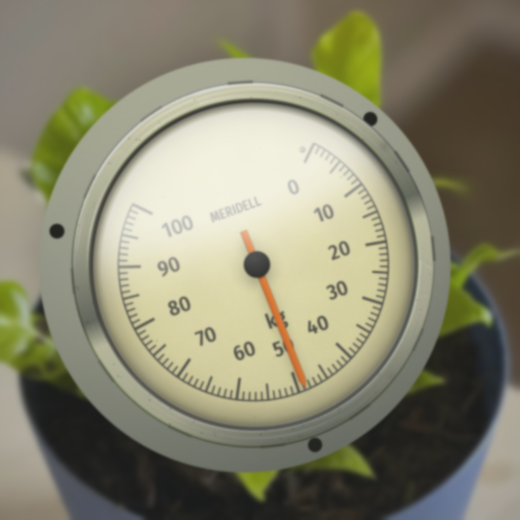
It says 49; kg
